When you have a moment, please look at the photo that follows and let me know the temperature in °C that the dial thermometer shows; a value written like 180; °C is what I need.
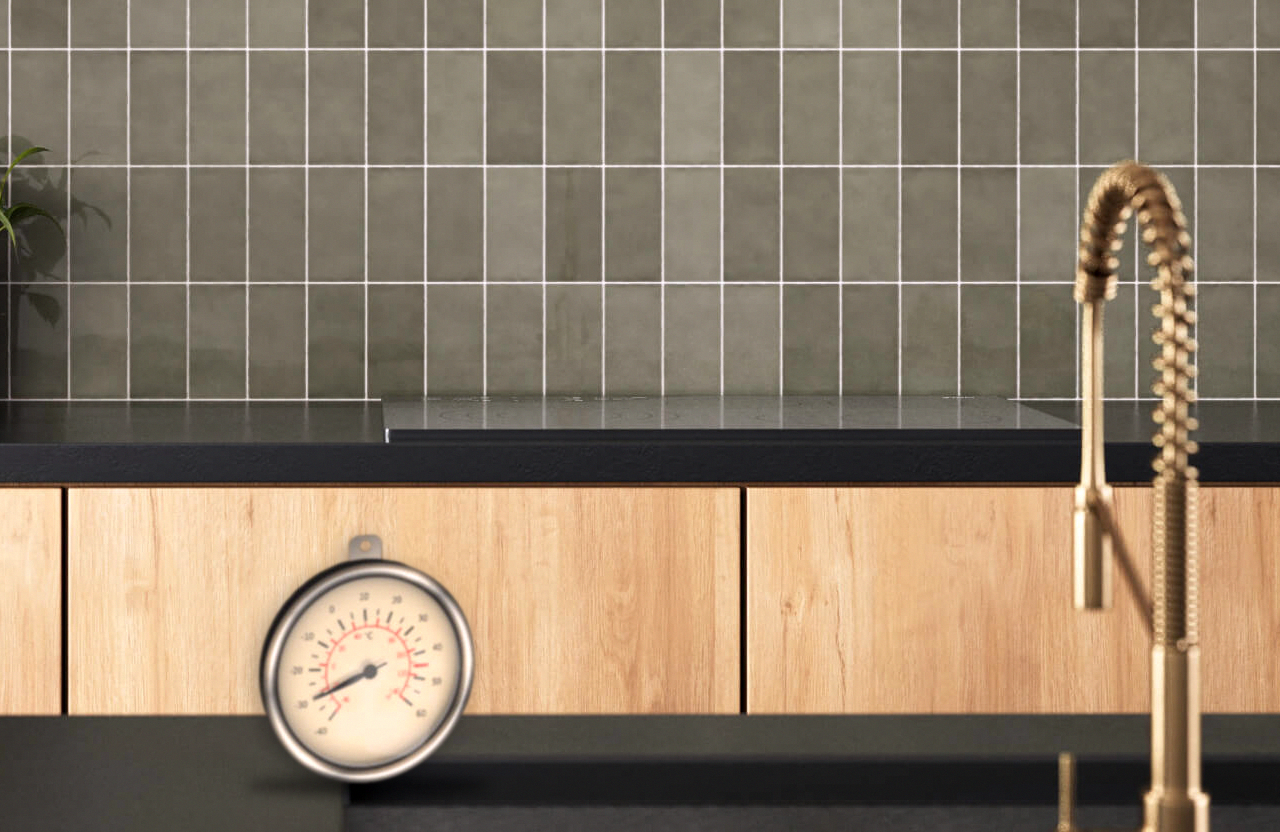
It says -30; °C
